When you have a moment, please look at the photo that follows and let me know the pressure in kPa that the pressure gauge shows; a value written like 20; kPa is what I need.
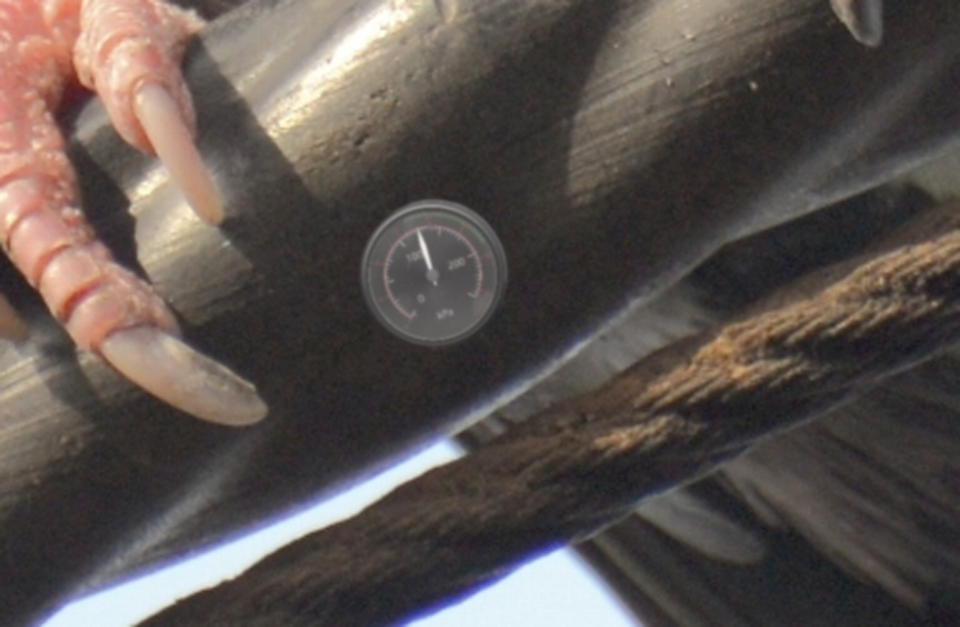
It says 125; kPa
